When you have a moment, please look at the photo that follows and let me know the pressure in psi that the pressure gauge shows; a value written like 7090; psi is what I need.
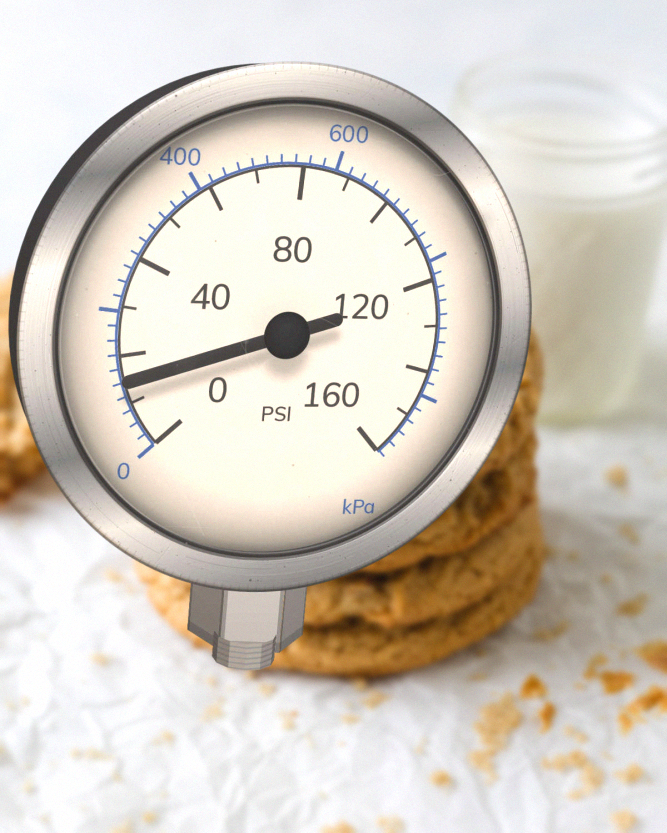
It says 15; psi
